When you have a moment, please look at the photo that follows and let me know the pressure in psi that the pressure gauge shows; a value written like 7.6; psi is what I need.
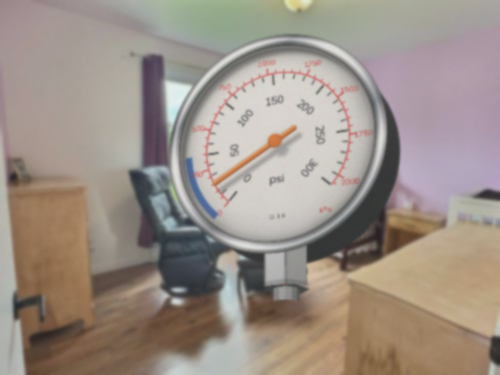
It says 20; psi
